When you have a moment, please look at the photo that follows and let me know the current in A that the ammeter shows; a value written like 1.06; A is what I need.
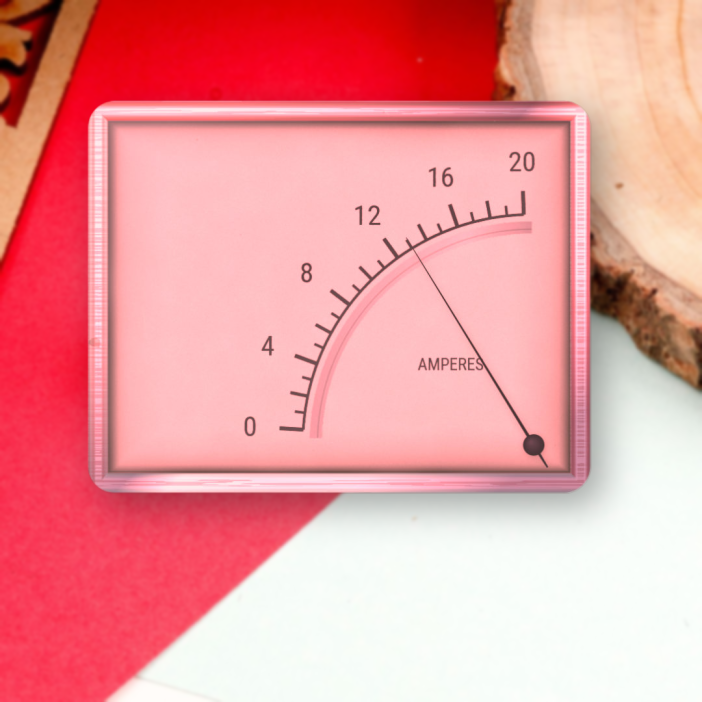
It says 13; A
